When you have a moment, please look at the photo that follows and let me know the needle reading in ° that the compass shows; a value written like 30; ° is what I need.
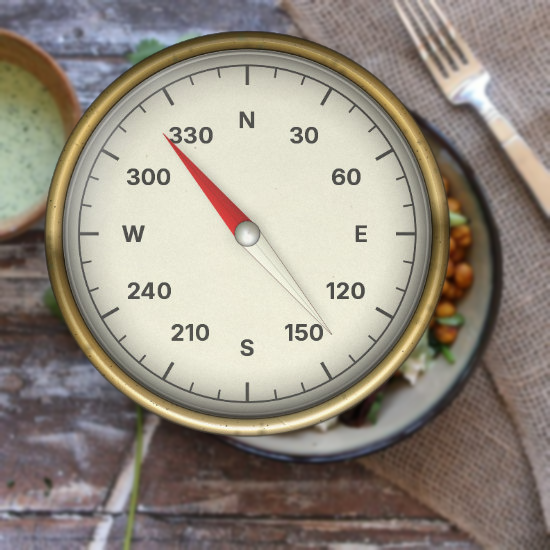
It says 320; °
